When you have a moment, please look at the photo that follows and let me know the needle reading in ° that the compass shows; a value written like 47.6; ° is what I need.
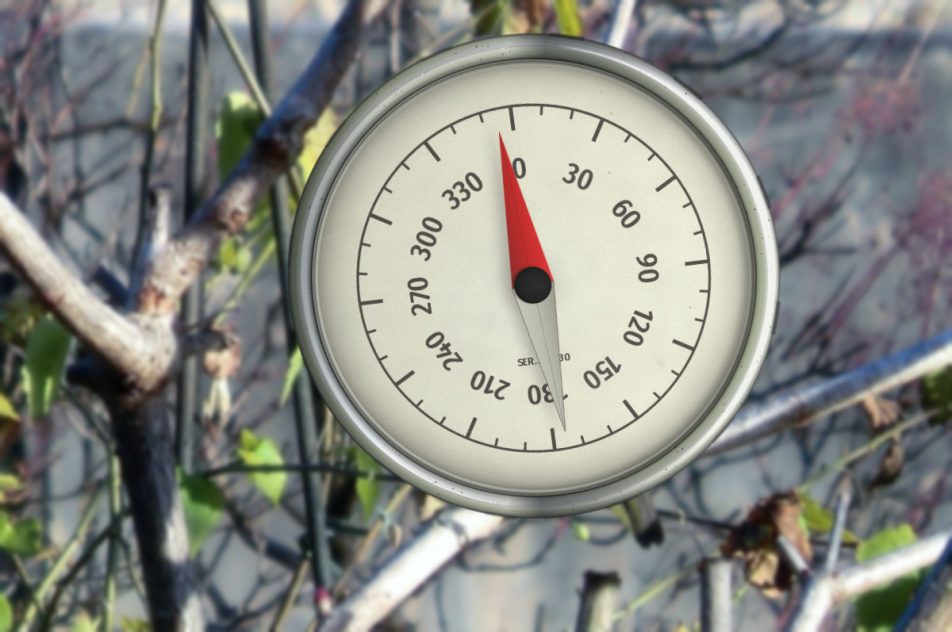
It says 355; °
